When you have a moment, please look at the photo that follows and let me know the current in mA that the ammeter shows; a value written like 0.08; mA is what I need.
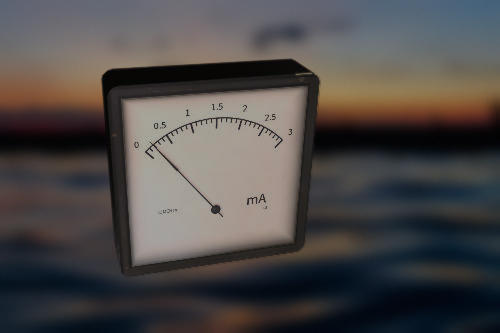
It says 0.2; mA
